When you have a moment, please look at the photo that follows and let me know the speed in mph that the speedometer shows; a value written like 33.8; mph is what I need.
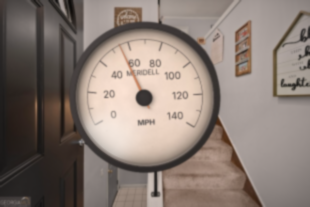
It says 55; mph
